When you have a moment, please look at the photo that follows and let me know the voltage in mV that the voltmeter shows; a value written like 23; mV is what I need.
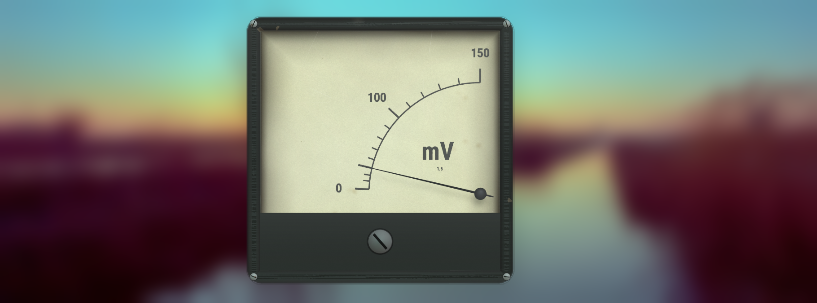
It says 50; mV
